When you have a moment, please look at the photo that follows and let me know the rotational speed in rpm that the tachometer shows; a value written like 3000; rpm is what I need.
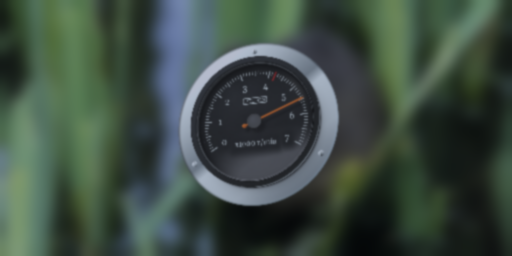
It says 5500; rpm
